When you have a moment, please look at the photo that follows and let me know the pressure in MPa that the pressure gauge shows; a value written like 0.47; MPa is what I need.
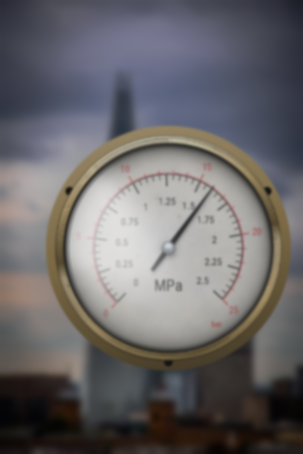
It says 1.6; MPa
